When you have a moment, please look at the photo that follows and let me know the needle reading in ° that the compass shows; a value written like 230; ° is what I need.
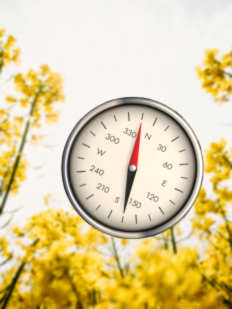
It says 345; °
